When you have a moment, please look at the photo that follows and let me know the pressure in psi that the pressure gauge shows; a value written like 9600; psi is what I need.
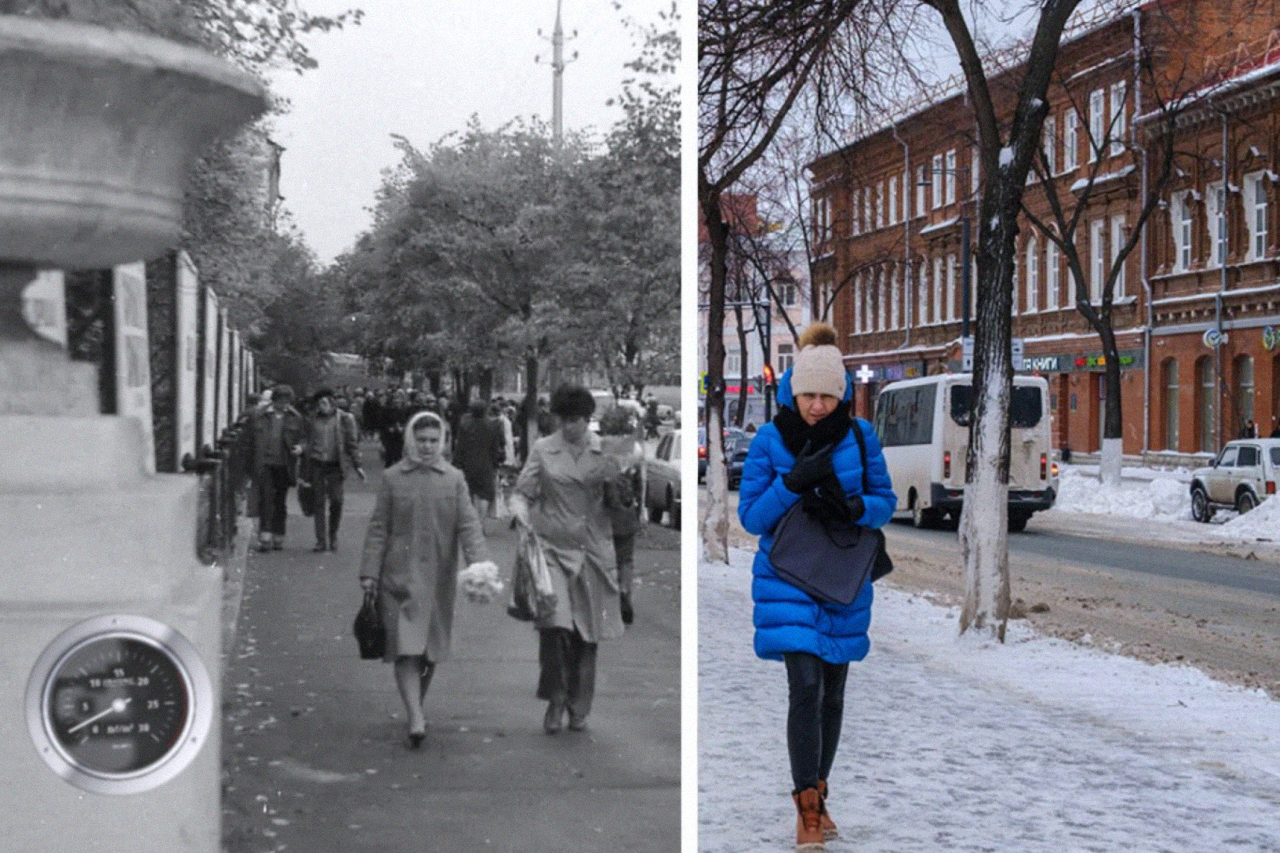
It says 2; psi
